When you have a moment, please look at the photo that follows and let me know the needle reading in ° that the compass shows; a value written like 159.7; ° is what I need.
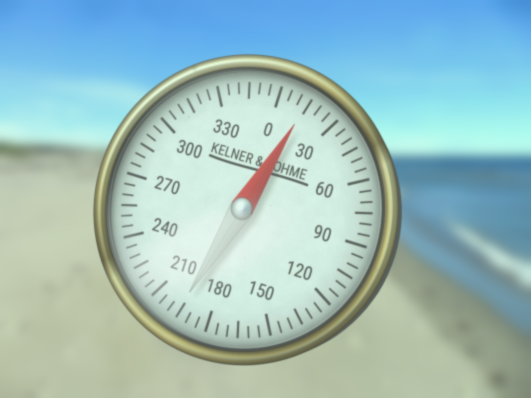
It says 15; °
